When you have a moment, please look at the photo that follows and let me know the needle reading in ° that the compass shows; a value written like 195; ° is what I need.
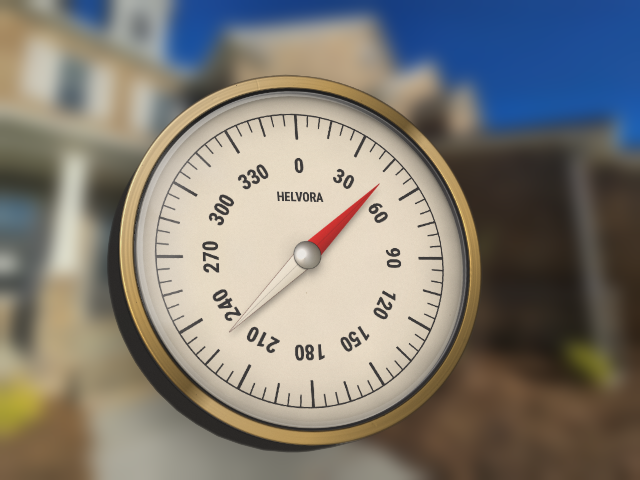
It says 47.5; °
